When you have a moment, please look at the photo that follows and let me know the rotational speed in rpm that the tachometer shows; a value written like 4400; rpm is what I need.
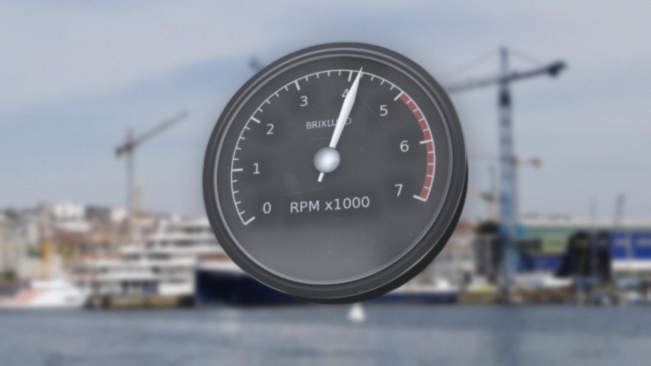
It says 4200; rpm
